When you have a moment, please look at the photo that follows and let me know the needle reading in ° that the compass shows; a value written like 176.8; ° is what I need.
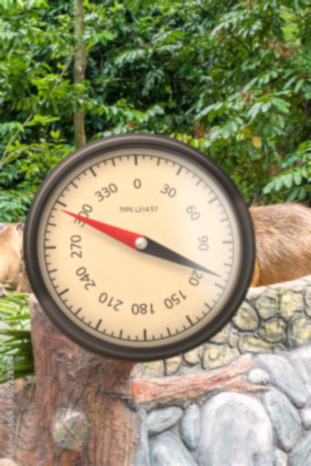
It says 295; °
